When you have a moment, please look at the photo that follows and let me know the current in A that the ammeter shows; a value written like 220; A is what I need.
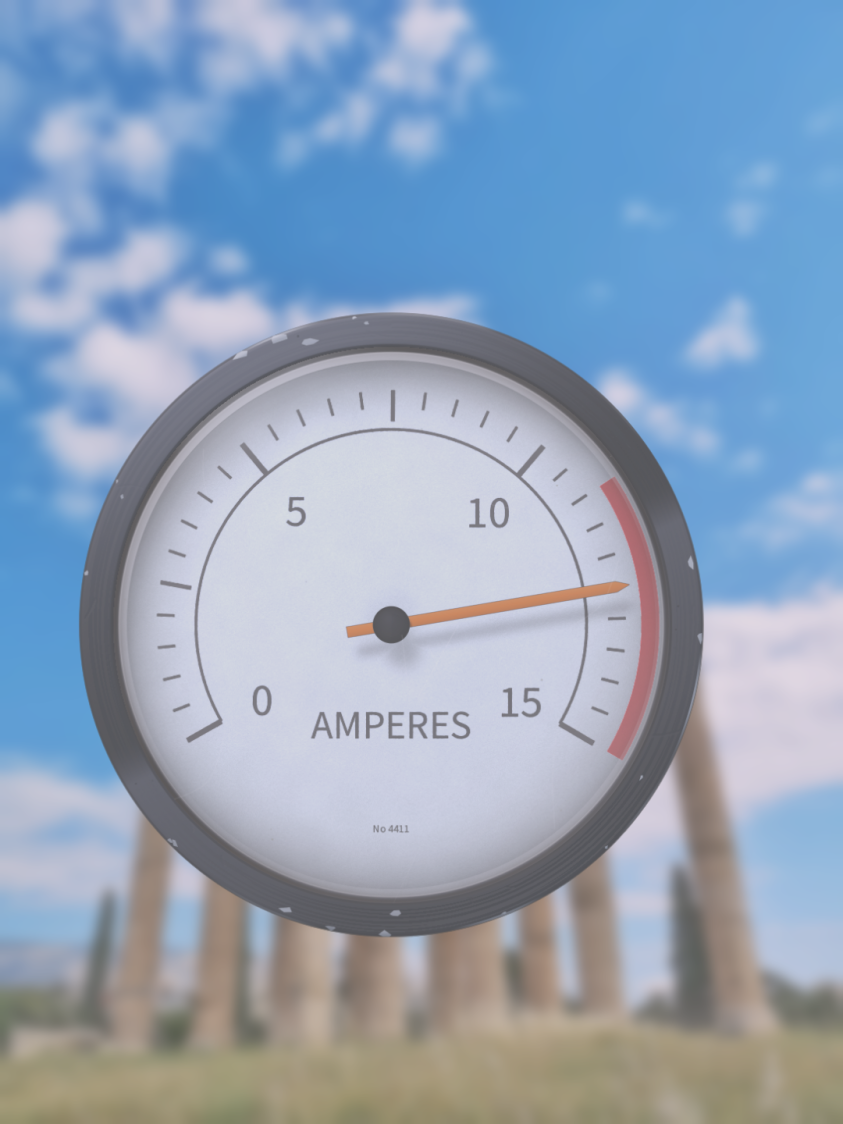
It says 12.5; A
